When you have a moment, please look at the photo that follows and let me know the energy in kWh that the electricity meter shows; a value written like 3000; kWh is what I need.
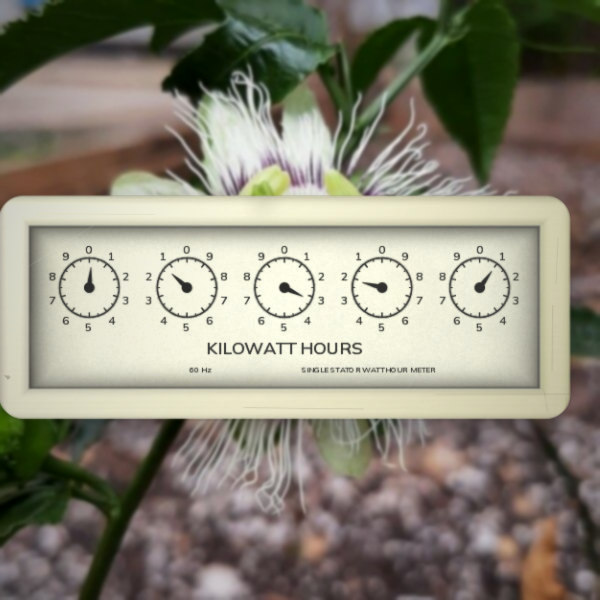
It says 1321; kWh
